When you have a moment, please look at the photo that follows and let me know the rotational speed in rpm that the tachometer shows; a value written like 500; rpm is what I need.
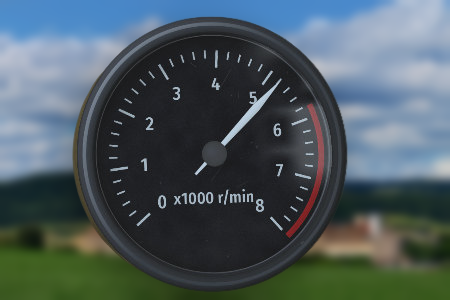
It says 5200; rpm
